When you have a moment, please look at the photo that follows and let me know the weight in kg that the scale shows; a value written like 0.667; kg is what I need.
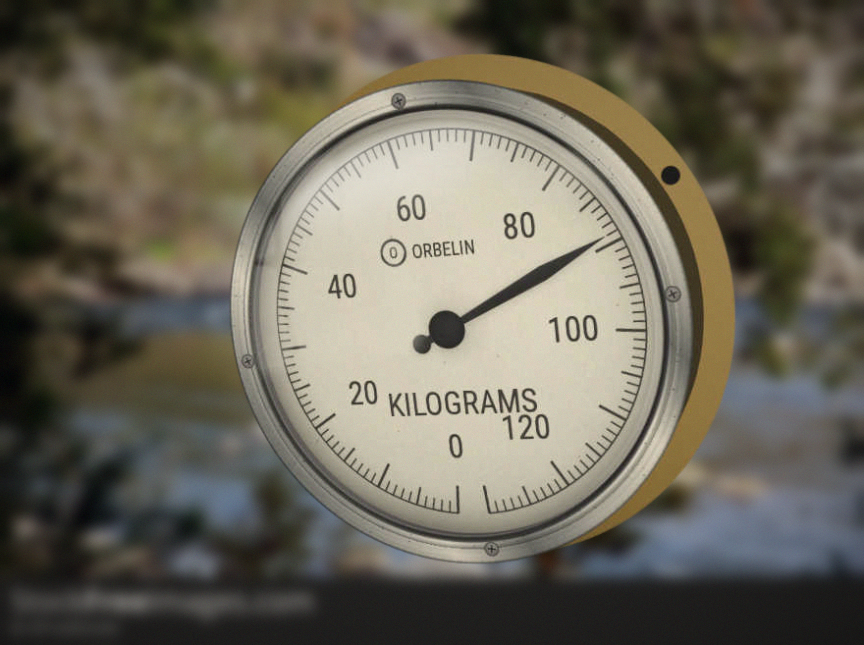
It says 89; kg
